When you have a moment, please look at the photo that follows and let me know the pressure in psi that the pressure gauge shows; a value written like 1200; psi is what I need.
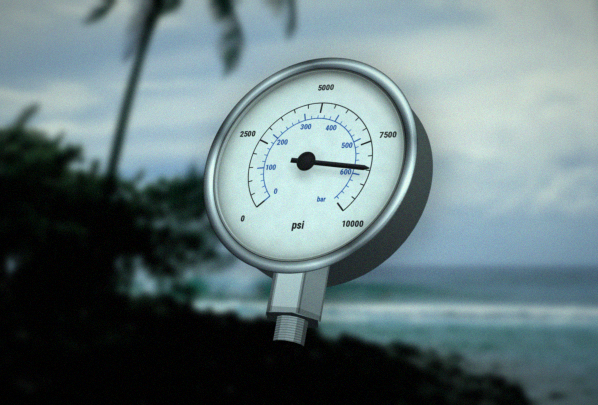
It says 8500; psi
